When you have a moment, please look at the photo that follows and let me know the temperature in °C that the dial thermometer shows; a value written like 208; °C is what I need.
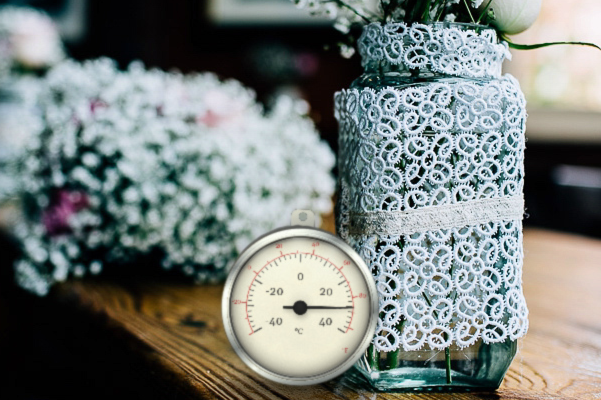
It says 30; °C
